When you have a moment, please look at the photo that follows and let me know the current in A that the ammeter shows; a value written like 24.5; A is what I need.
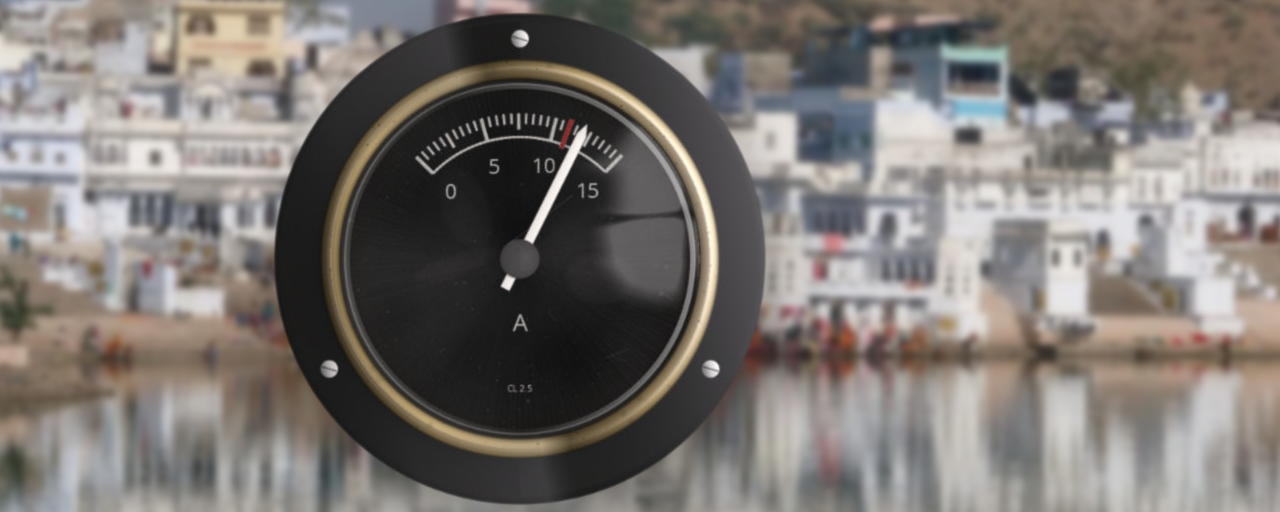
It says 12; A
